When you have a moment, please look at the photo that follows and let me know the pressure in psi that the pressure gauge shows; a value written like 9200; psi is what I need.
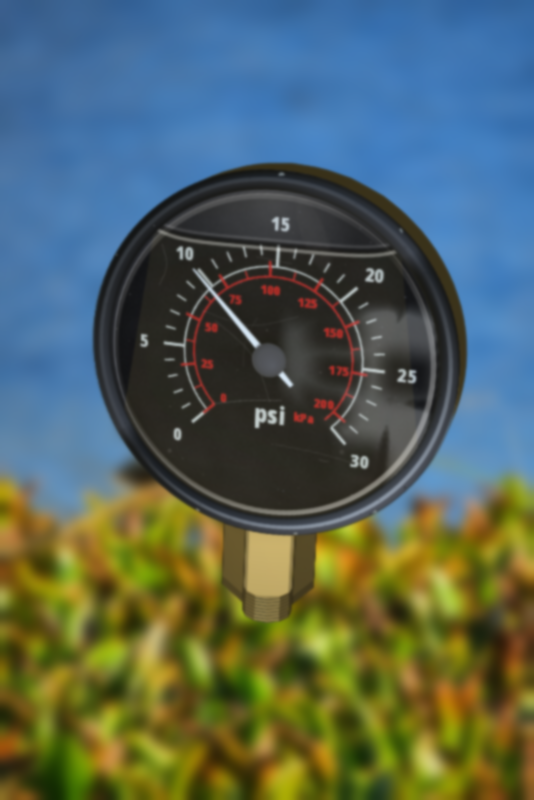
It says 10; psi
